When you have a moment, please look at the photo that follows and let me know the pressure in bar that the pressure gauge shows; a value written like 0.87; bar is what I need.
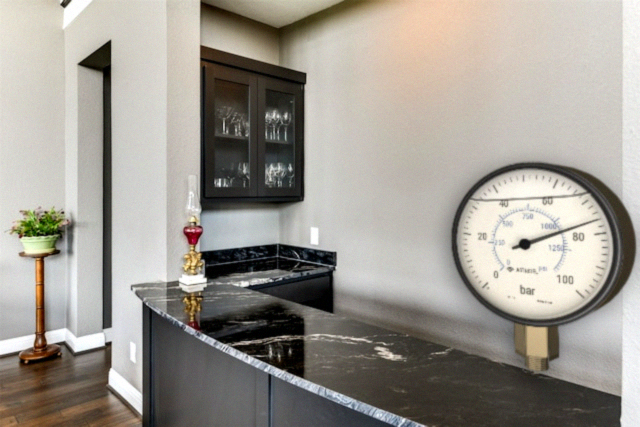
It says 76; bar
